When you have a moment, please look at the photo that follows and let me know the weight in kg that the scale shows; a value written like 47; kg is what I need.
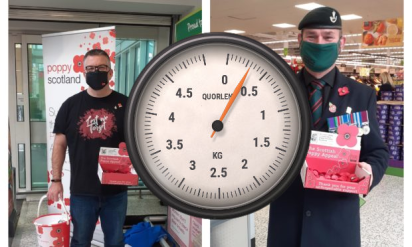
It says 0.3; kg
